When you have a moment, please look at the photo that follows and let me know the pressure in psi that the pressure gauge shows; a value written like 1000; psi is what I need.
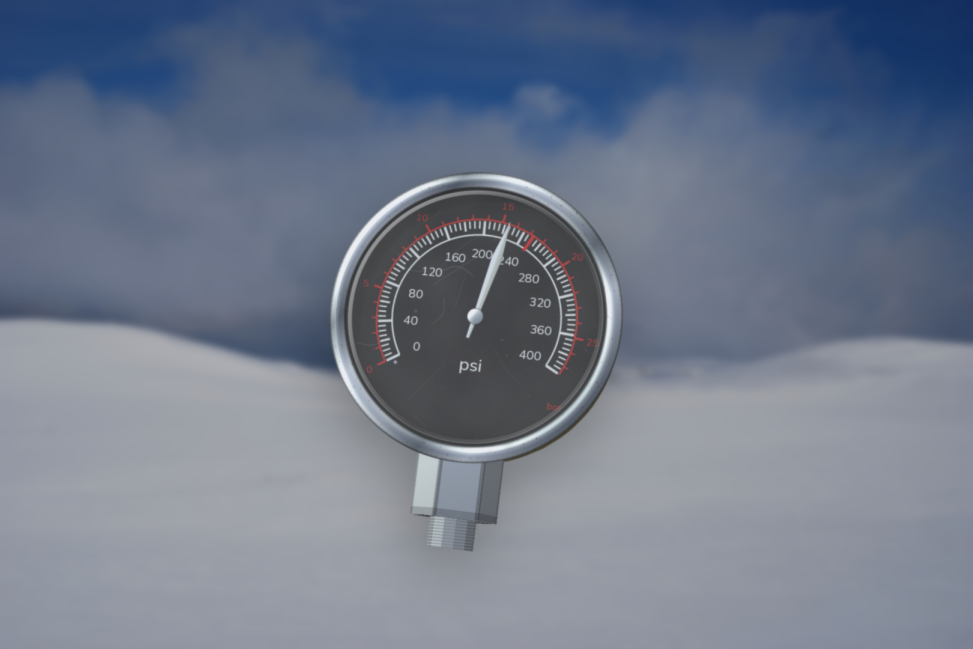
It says 225; psi
